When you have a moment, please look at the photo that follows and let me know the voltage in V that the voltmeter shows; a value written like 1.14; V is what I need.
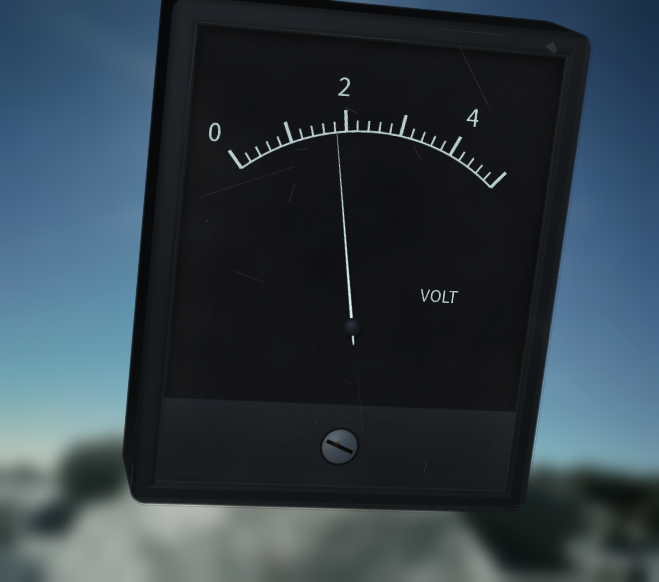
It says 1.8; V
